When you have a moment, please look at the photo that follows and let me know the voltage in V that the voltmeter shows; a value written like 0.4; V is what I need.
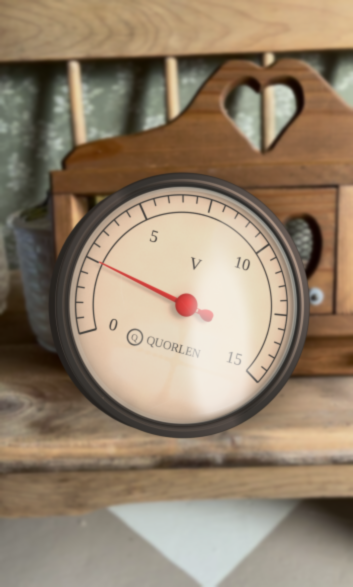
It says 2.5; V
